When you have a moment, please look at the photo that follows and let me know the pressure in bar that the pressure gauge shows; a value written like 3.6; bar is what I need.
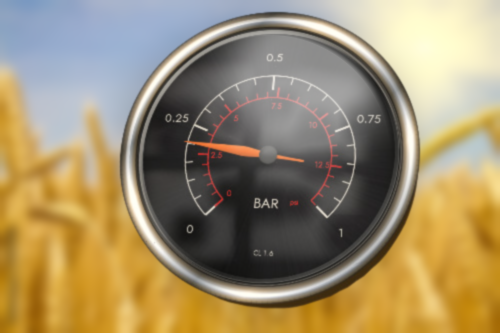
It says 0.2; bar
